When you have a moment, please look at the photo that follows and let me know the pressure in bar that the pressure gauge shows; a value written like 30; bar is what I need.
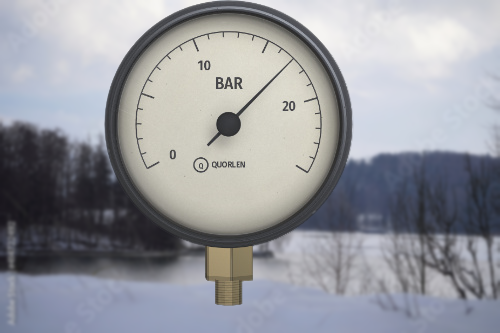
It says 17; bar
